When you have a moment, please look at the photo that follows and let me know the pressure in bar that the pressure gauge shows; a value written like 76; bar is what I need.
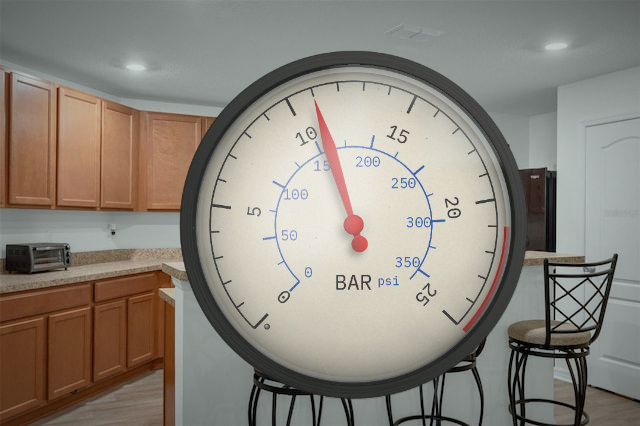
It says 11; bar
